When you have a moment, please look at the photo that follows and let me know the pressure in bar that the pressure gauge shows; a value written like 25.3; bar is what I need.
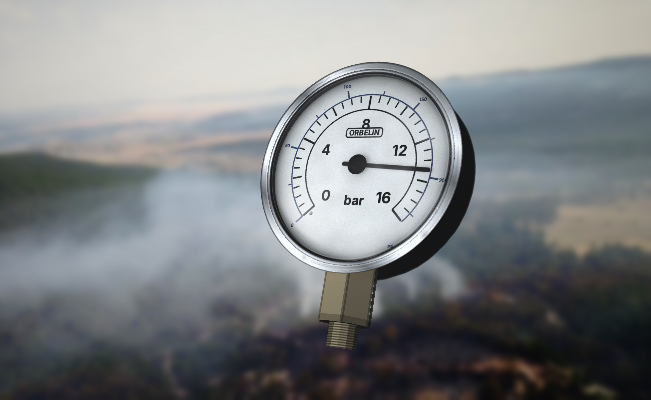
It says 13.5; bar
